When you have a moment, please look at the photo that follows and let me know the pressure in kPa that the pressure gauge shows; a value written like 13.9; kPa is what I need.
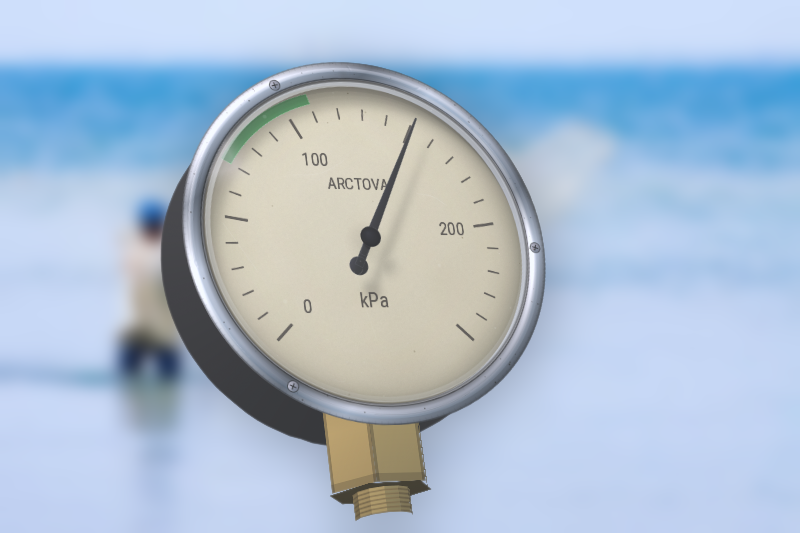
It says 150; kPa
